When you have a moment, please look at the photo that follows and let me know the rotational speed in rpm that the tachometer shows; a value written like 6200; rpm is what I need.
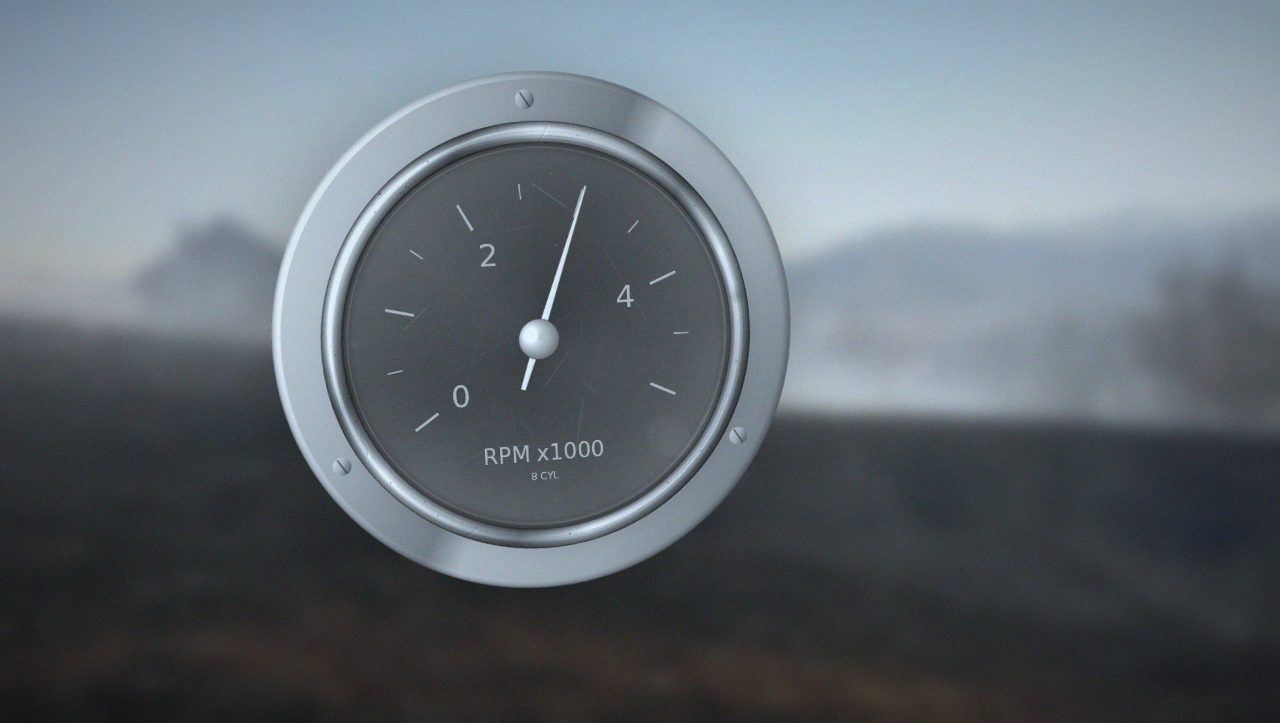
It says 3000; rpm
